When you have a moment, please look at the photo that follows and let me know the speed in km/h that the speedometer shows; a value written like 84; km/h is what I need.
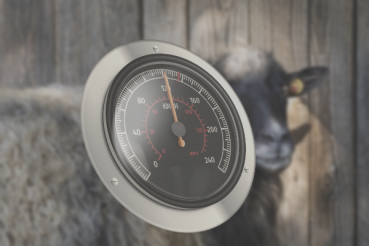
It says 120; km/h
